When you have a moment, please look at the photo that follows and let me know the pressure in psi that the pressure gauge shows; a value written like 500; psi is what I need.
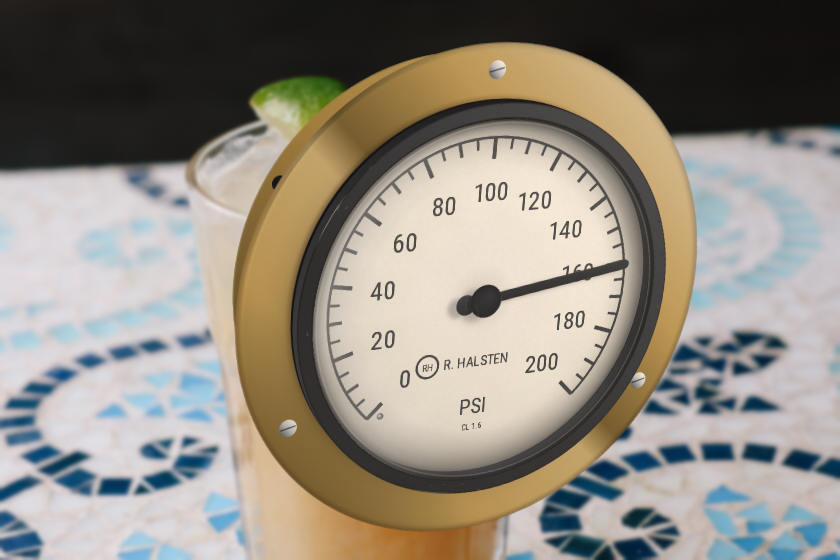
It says 160; psi
